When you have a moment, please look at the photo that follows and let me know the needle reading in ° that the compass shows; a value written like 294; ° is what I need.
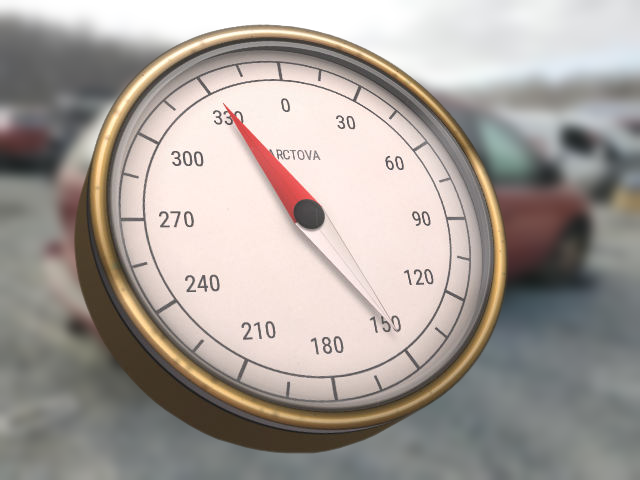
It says 330; °
